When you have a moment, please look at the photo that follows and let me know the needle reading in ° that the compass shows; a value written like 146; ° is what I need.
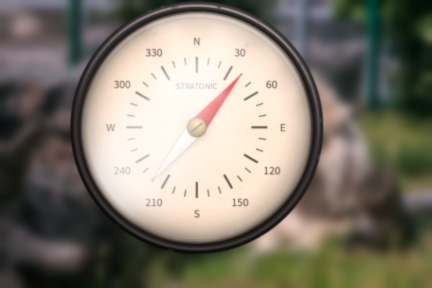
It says 40; °
